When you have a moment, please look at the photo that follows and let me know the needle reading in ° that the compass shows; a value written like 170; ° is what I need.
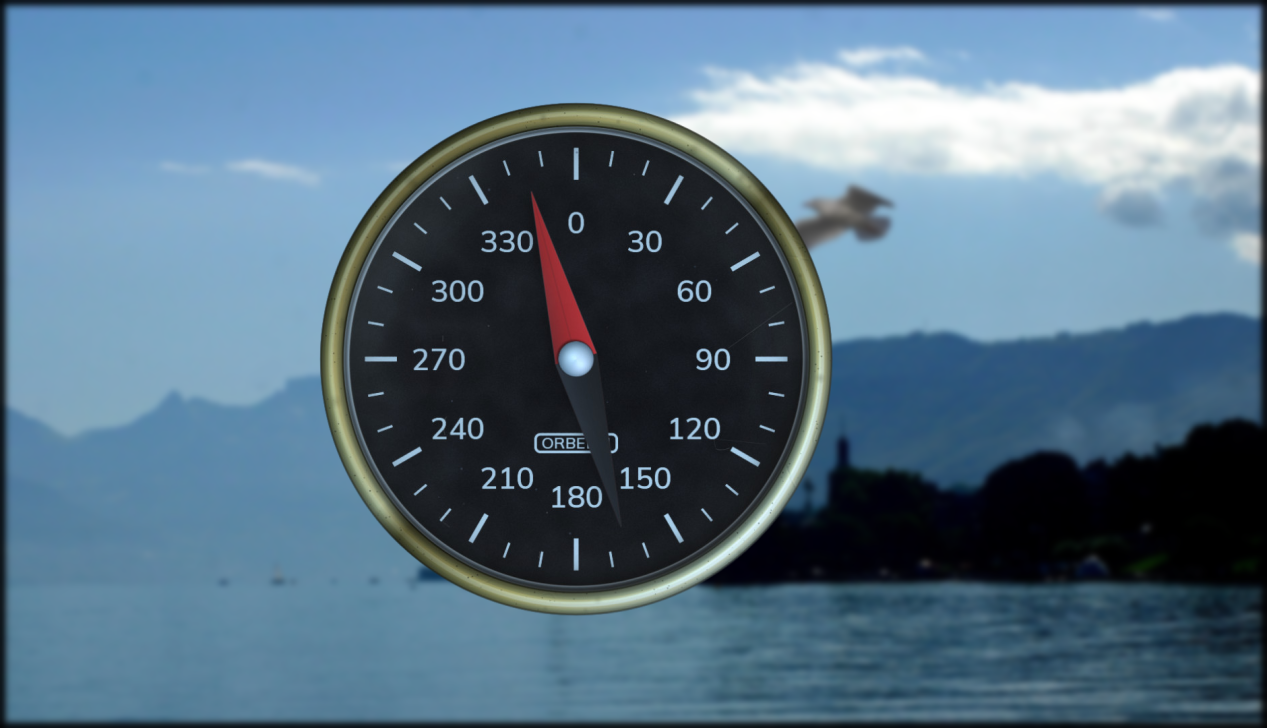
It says 345; °
